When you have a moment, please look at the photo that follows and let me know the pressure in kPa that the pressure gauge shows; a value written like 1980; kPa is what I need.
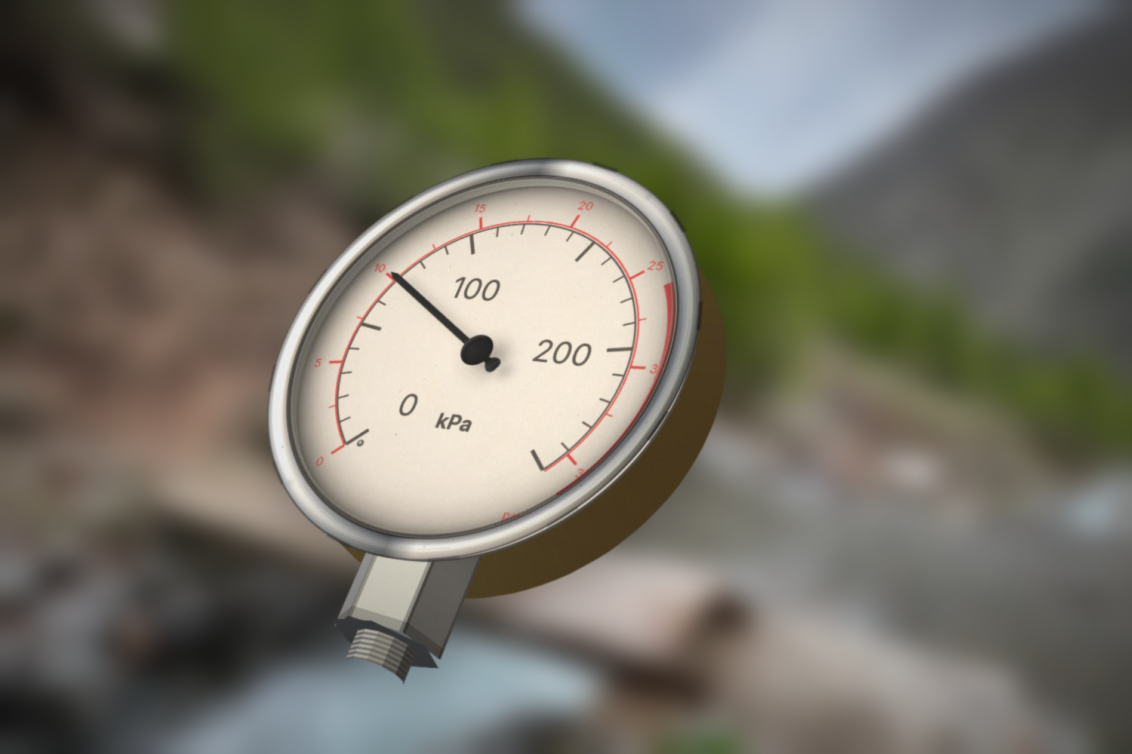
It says 70; kPa
